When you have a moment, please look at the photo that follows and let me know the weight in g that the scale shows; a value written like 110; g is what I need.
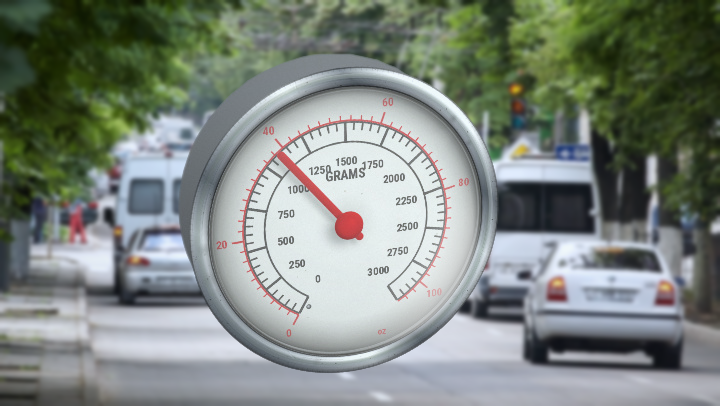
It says 1100; g
